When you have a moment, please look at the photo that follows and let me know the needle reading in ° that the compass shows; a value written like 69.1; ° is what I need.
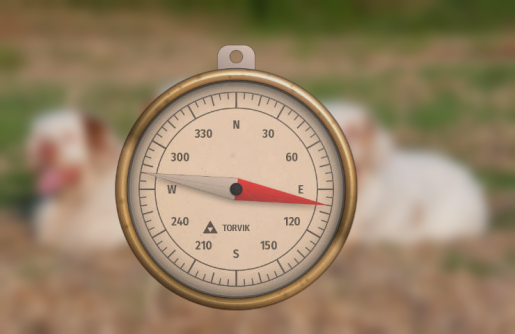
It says 100; °
